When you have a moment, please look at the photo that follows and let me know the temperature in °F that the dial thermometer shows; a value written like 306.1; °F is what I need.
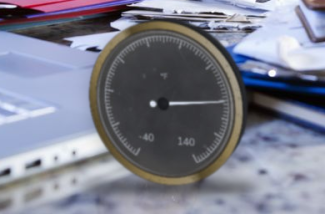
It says 100; °F
